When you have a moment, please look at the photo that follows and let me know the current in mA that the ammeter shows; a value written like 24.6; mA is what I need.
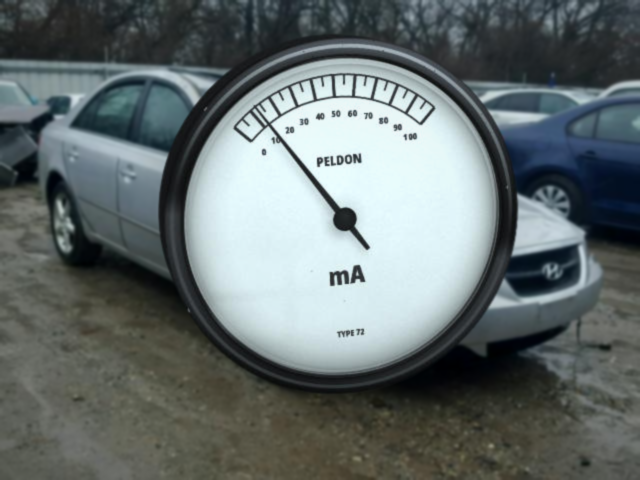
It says 12.5; mA
